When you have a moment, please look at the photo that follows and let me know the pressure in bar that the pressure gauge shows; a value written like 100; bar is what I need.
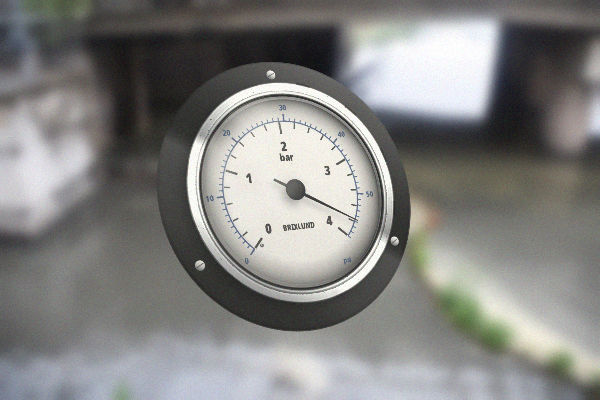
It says 3.8; bar
